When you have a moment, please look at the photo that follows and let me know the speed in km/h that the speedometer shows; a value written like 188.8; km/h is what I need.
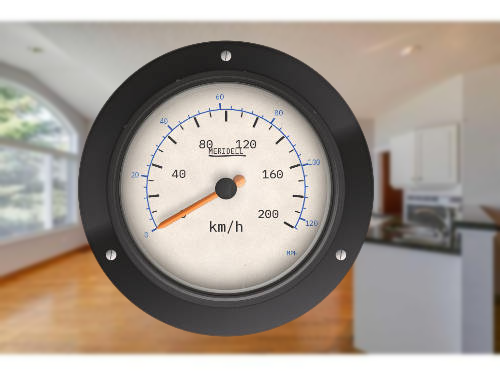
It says 0; km/h
